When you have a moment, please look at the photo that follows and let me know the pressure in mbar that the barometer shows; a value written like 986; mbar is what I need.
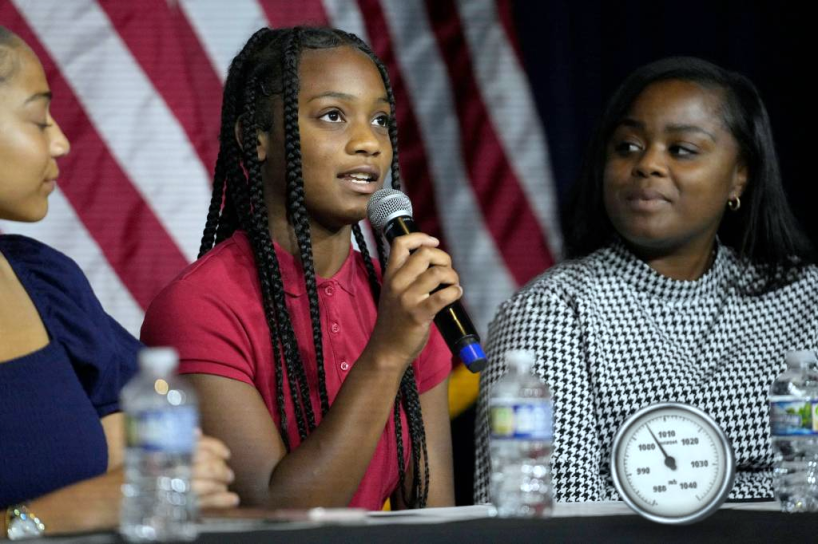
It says 1005; mbar
